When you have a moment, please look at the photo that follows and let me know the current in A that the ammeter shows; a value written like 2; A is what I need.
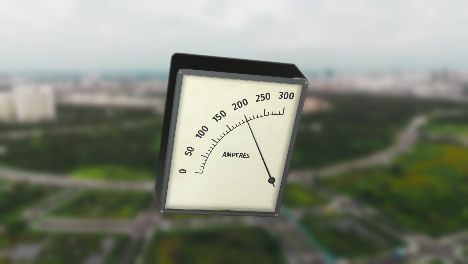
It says 200; A
